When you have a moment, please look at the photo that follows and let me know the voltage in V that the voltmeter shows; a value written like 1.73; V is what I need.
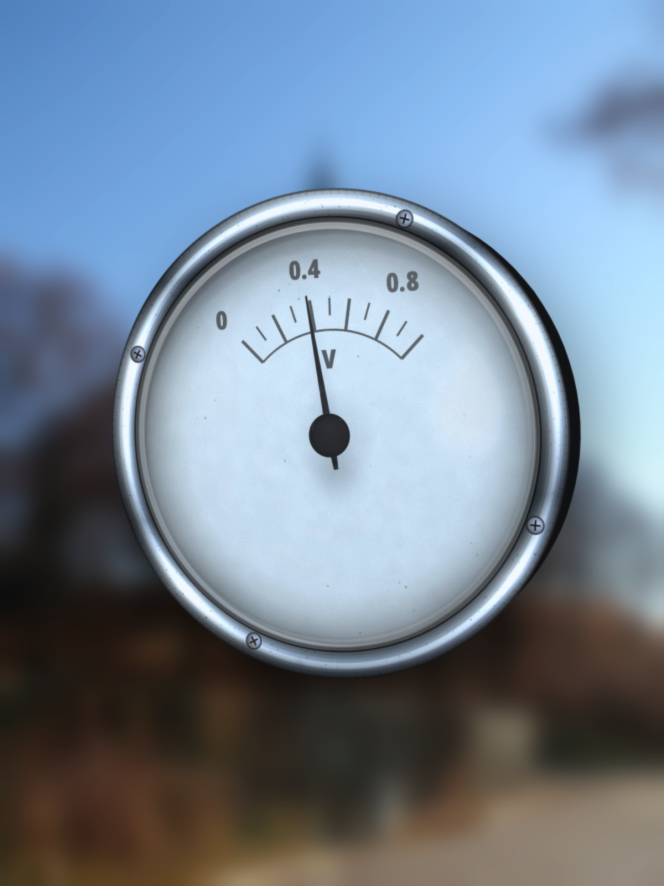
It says 0.4; V
